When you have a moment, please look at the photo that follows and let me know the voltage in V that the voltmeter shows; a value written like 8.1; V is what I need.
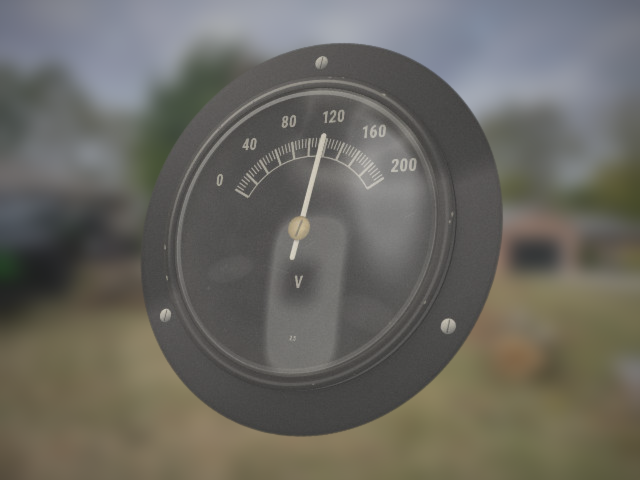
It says 120; V
